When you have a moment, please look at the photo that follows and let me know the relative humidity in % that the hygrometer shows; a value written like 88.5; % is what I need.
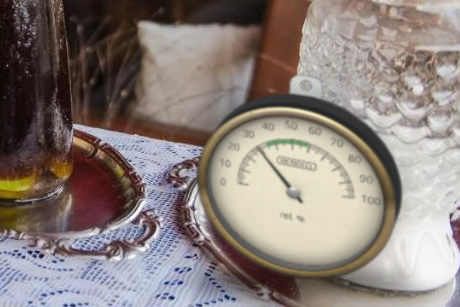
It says 30; %
